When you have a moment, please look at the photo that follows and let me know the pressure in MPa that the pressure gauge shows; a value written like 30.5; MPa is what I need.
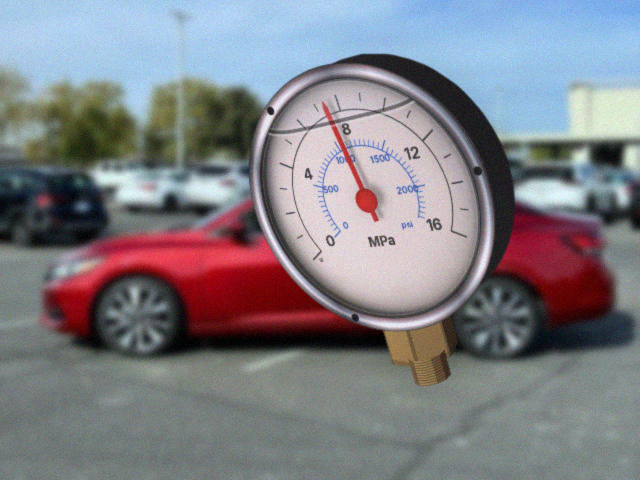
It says 7.5; MPa
